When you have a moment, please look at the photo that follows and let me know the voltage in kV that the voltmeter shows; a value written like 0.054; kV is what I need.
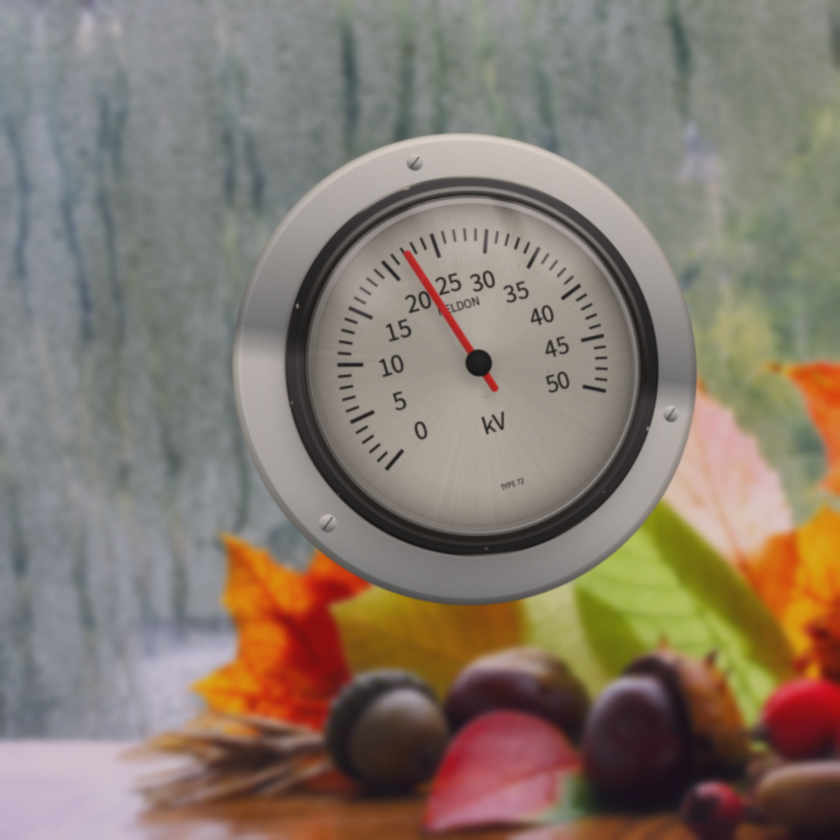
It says 22; kV
